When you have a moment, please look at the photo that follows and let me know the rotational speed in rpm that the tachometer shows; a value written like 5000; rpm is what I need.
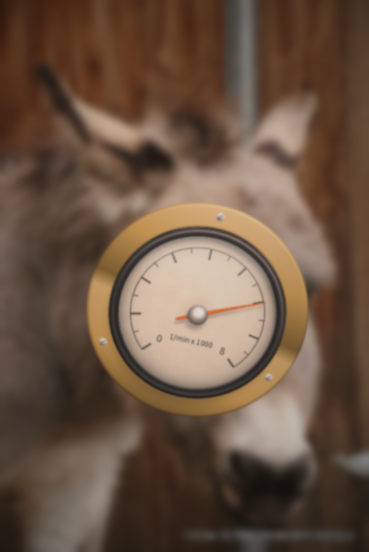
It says 6000; rpm
